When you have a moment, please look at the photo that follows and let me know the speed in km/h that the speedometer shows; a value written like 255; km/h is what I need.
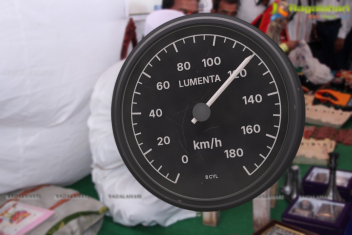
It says 120; km/h
